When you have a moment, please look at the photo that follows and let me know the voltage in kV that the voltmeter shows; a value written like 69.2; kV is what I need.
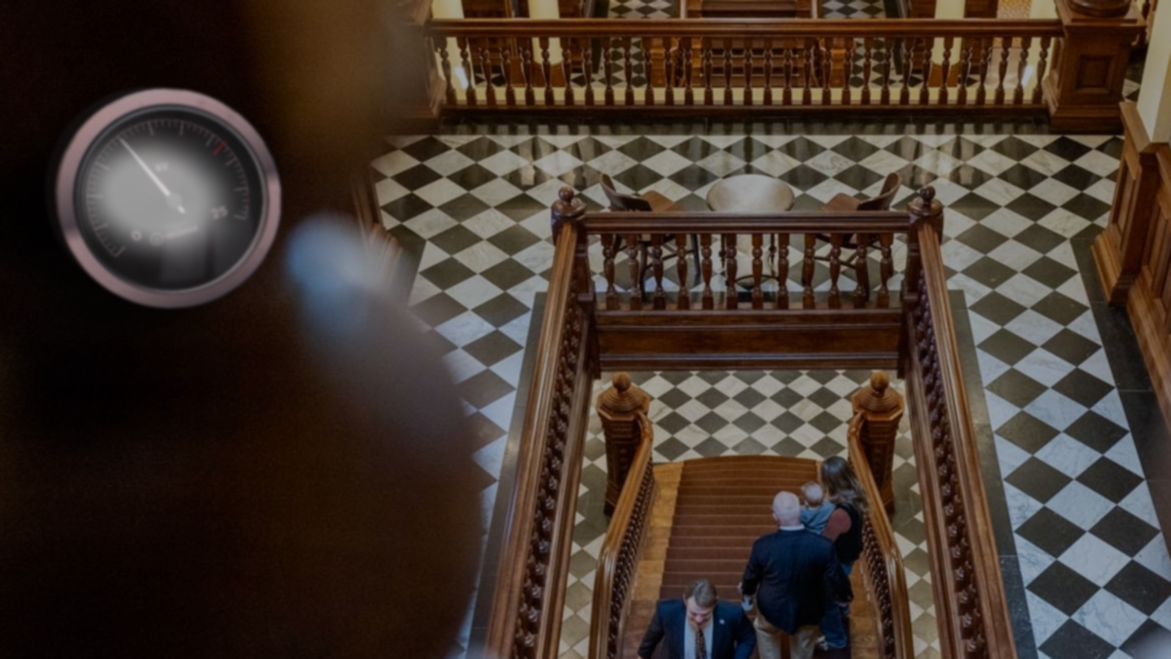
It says 10; kV
